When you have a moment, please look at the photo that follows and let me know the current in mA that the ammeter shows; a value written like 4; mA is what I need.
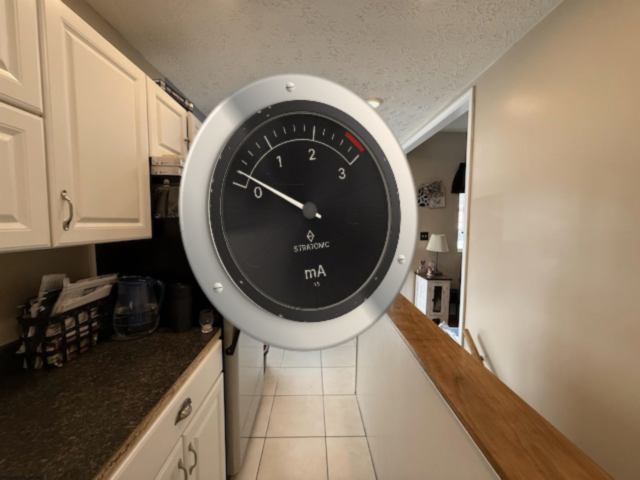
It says 0.2; mA
